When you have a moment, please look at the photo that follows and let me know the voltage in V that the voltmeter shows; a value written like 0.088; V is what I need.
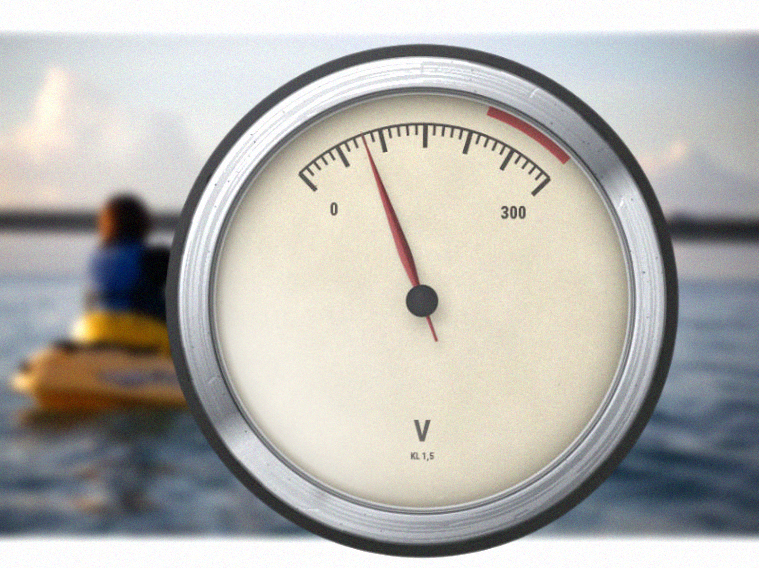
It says 80; V
